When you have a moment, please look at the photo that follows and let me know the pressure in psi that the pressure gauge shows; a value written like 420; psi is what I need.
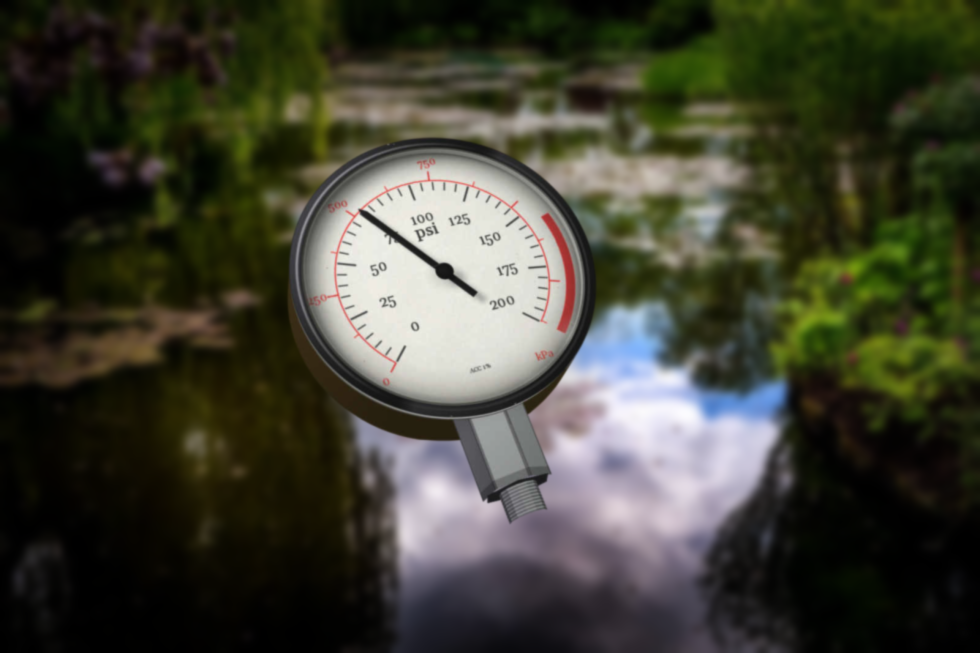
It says 75; psi
